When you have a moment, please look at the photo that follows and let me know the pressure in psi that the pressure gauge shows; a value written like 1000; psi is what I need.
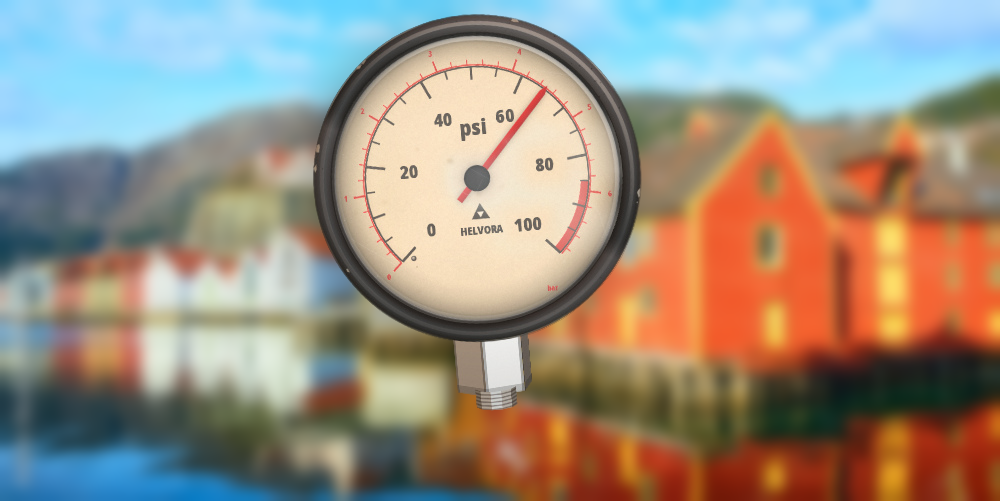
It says 65; psi
